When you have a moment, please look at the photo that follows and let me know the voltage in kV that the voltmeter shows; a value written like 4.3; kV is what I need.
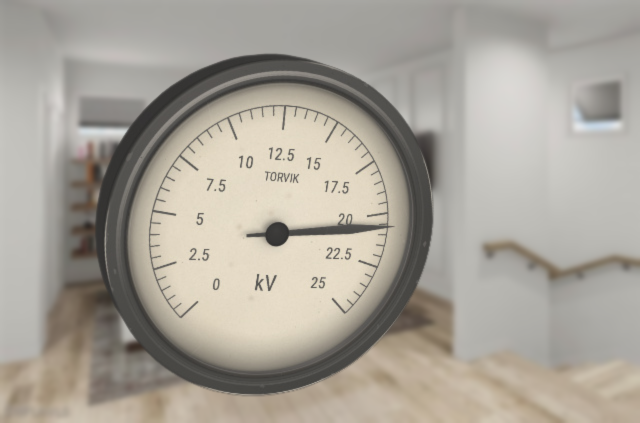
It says 20.5; kV
